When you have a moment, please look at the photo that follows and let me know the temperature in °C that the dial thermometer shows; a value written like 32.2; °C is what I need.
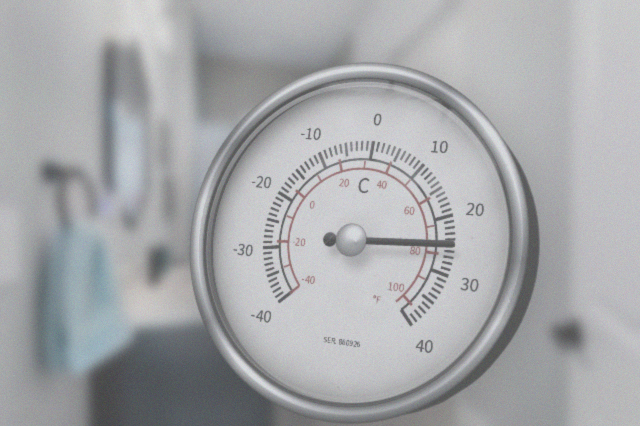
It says 25; °C
